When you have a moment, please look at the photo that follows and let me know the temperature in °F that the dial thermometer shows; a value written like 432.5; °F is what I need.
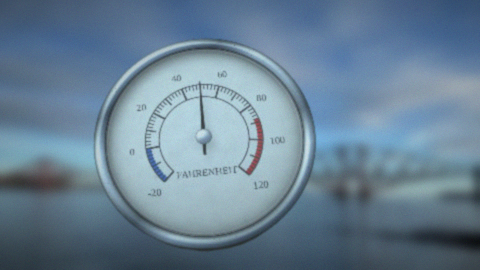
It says 50; °F
